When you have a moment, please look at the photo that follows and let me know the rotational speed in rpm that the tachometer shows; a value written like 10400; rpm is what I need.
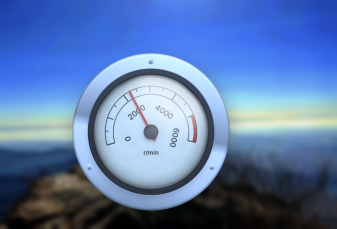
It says 2250; rpm
